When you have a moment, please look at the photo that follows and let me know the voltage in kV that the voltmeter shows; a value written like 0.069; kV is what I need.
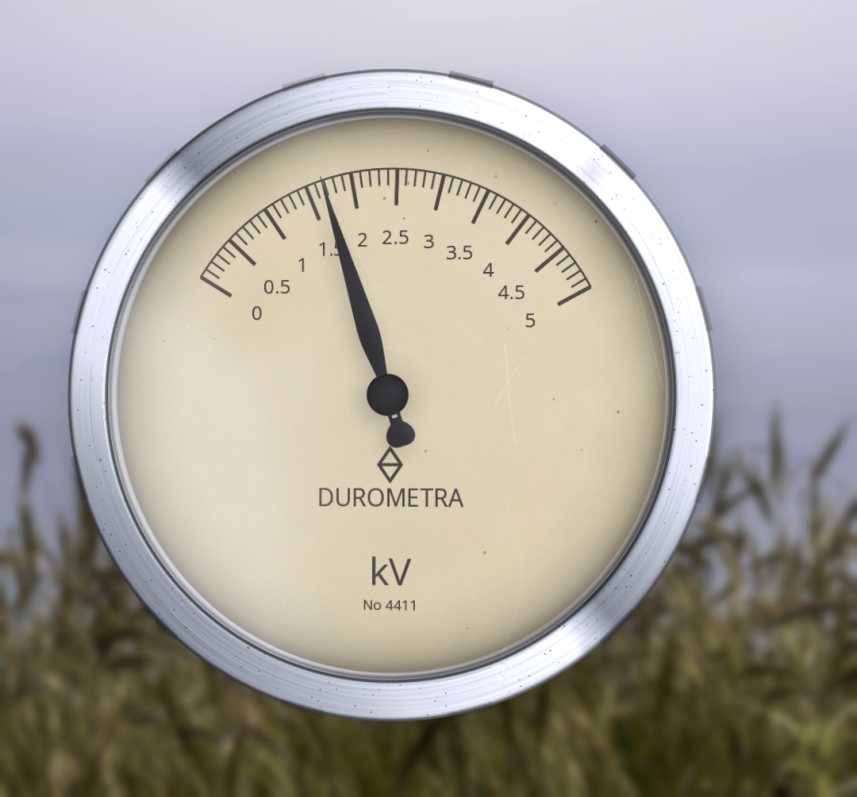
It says 1.7; kV
